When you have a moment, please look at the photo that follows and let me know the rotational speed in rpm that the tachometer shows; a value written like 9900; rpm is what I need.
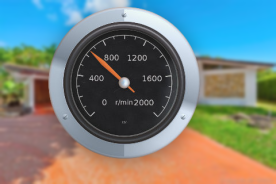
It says 650; rpm
